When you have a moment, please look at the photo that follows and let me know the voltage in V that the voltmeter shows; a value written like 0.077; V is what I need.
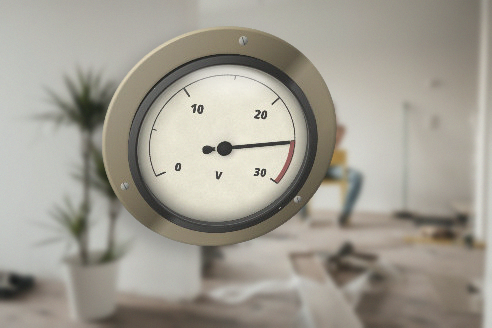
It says 25; V
